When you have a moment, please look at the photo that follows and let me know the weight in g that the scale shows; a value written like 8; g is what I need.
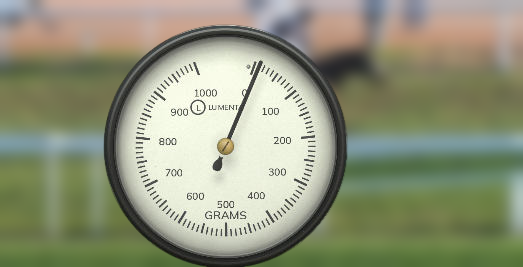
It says 10; g
